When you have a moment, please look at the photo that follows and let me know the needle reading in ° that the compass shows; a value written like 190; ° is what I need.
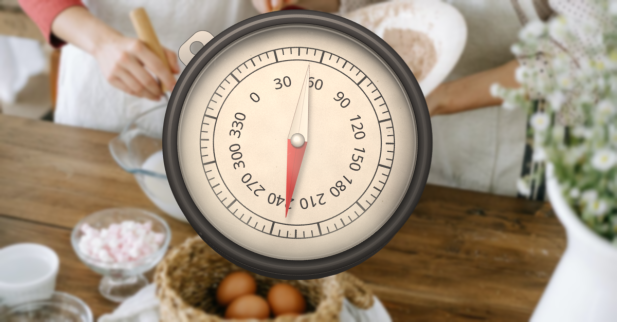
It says 232.5; °
